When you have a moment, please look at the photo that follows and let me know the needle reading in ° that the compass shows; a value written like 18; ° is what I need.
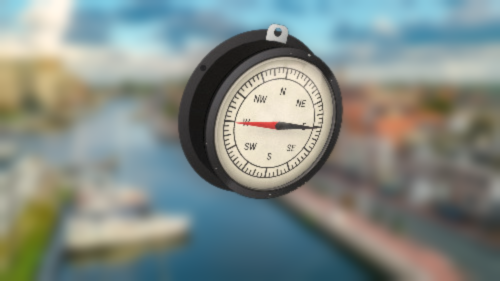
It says 270; °
